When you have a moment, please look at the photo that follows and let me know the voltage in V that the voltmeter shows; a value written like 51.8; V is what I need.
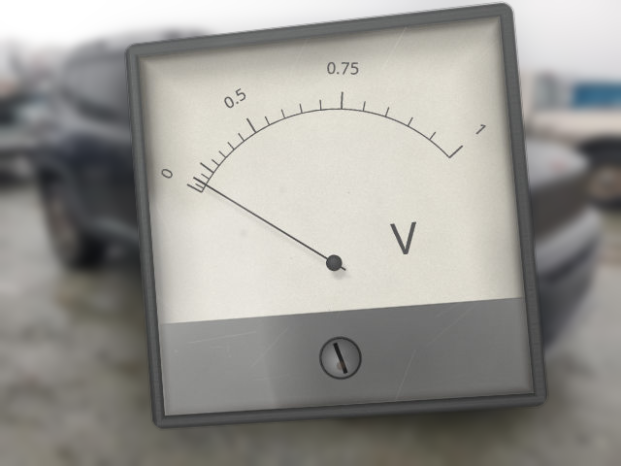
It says 0.15; V
